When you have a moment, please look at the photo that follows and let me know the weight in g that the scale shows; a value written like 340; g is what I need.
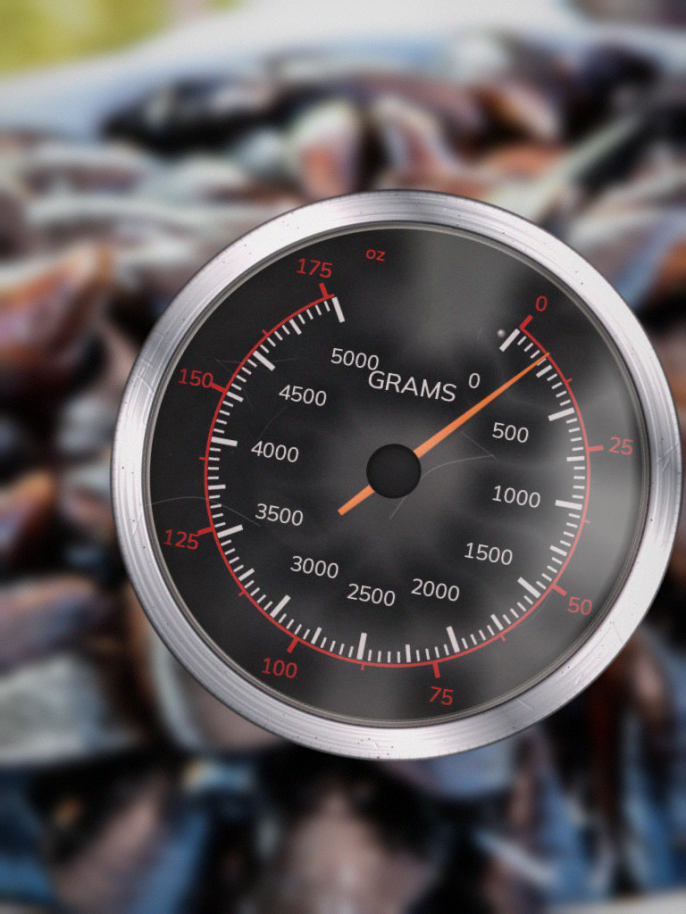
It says 200; g
